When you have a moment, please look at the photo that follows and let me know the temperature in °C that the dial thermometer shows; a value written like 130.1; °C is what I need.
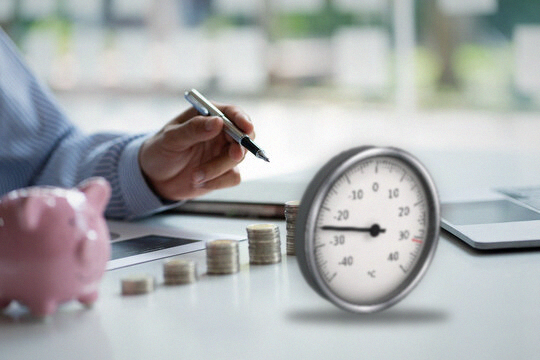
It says -25; °C
